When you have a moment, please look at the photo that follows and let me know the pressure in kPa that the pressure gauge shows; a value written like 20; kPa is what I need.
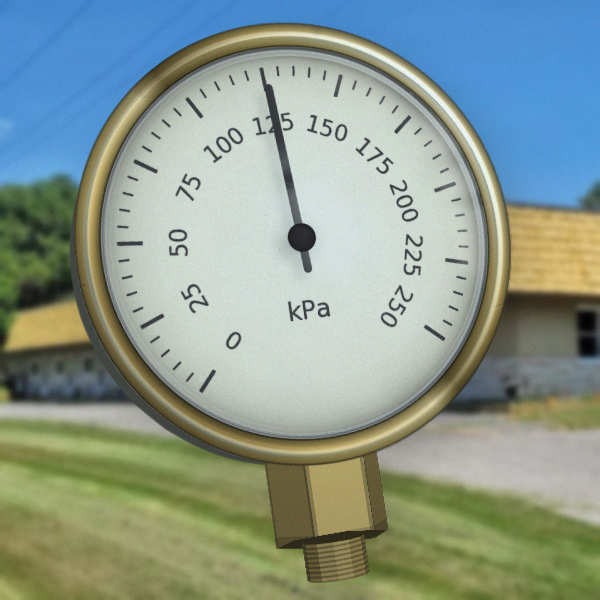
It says 125; kPa
